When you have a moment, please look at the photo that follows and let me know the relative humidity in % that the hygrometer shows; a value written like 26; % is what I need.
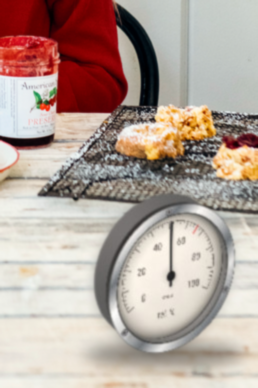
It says 50; %
